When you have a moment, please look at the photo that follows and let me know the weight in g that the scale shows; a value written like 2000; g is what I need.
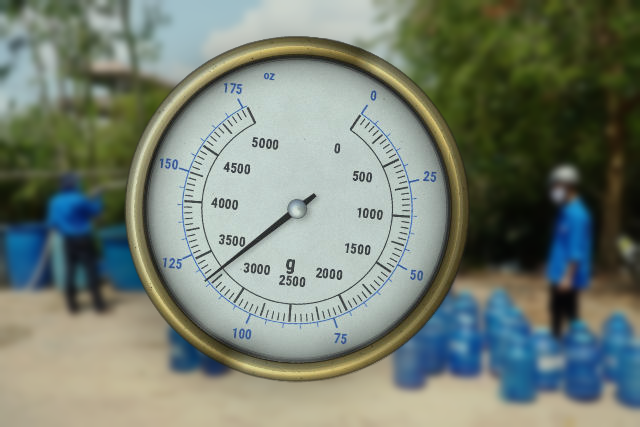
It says 3300; g
